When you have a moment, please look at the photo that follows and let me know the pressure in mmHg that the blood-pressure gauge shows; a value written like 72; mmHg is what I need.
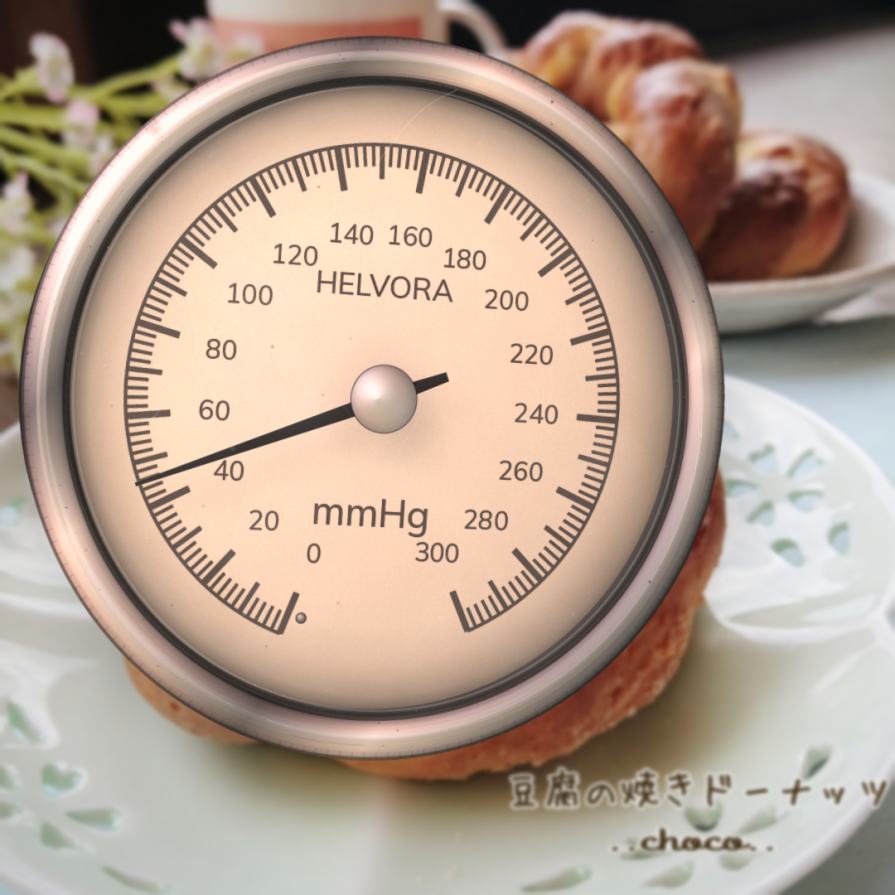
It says 46; mmHg
